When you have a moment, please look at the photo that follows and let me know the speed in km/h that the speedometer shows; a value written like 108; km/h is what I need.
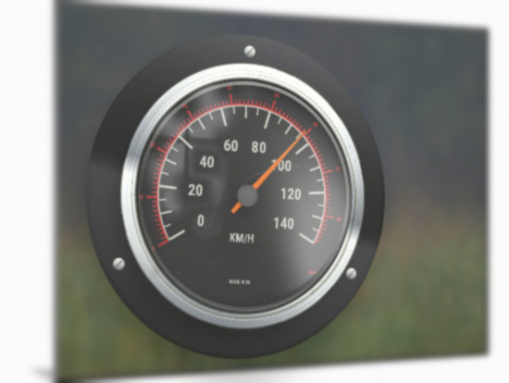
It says 95; km/h
